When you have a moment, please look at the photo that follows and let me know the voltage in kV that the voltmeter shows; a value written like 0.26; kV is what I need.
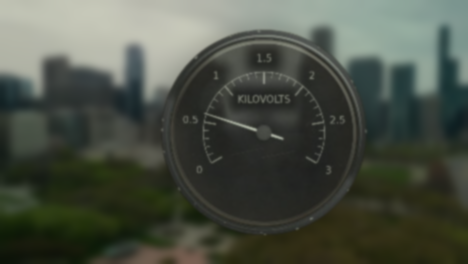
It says 0.6; kV
